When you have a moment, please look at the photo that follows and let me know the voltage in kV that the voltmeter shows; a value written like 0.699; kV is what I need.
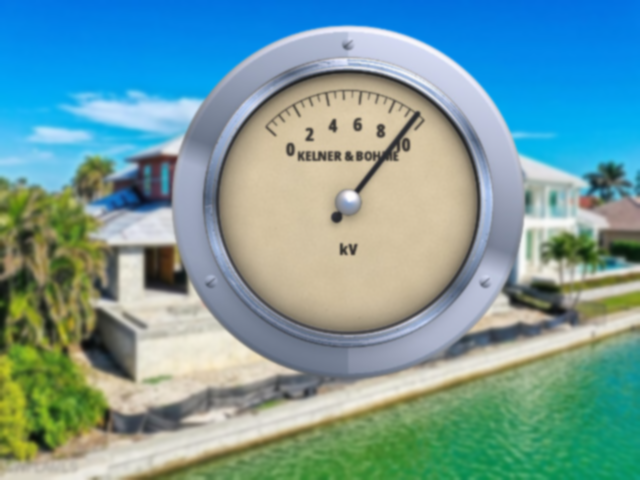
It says 9.5; kV
